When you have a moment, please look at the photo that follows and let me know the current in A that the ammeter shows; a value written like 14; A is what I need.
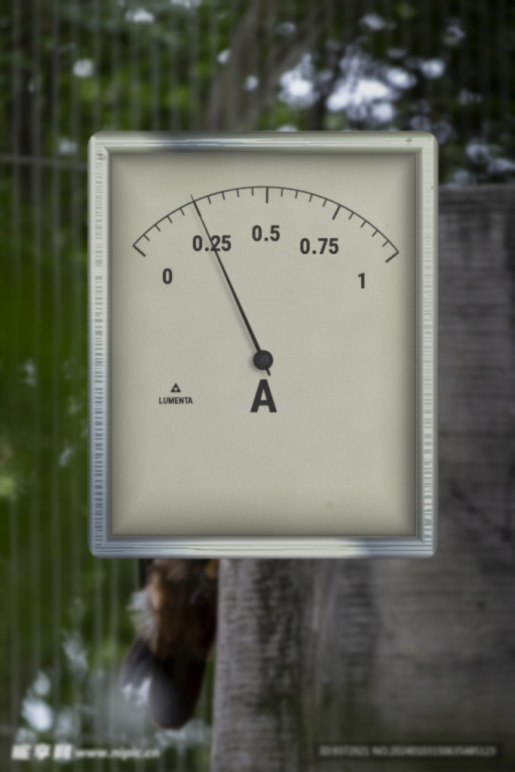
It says 0.25; A
